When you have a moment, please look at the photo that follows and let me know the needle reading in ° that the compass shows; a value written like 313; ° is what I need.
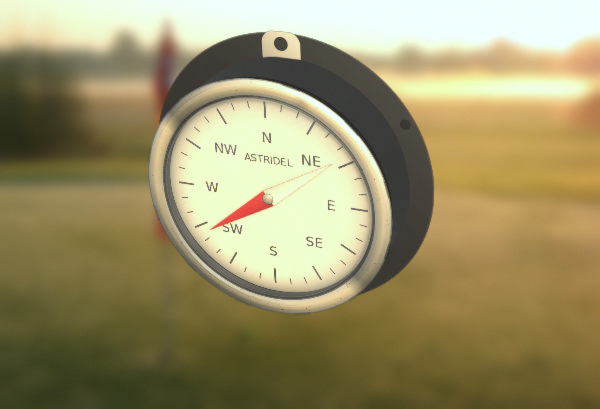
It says 235; °
